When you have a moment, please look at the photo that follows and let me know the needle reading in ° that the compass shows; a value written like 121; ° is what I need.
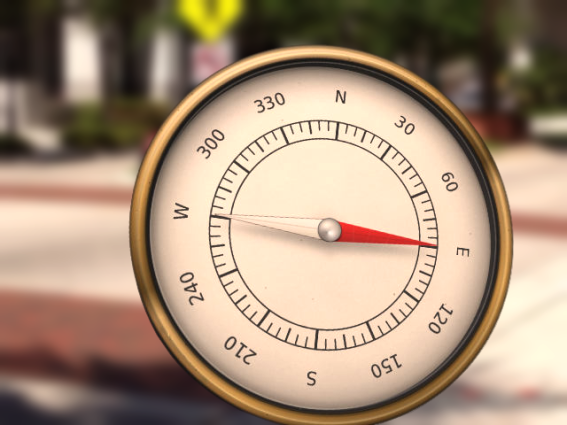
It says 90; °
